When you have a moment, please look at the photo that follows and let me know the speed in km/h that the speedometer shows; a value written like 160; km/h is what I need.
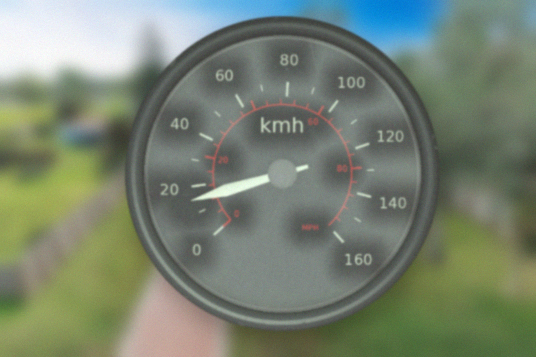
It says 15; km/h
